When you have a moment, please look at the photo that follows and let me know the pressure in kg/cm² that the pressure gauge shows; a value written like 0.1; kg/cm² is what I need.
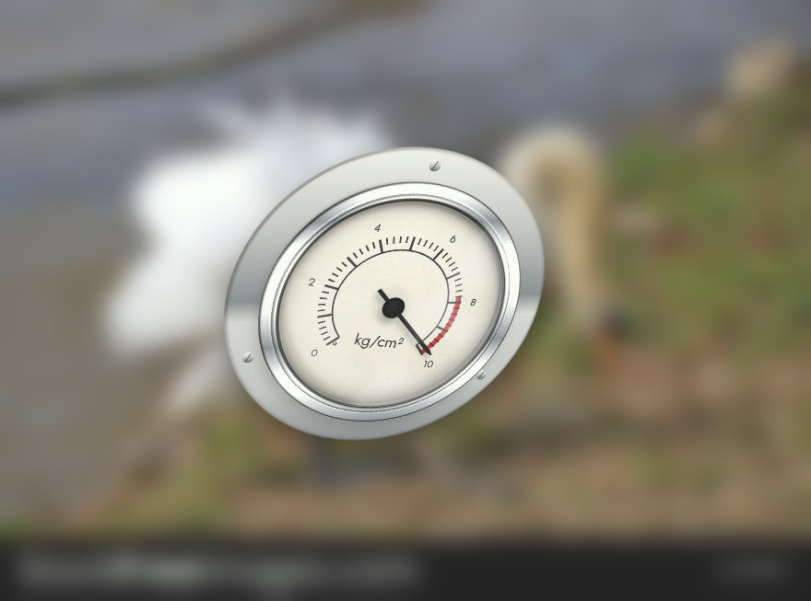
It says 9.8; kg/cm²
